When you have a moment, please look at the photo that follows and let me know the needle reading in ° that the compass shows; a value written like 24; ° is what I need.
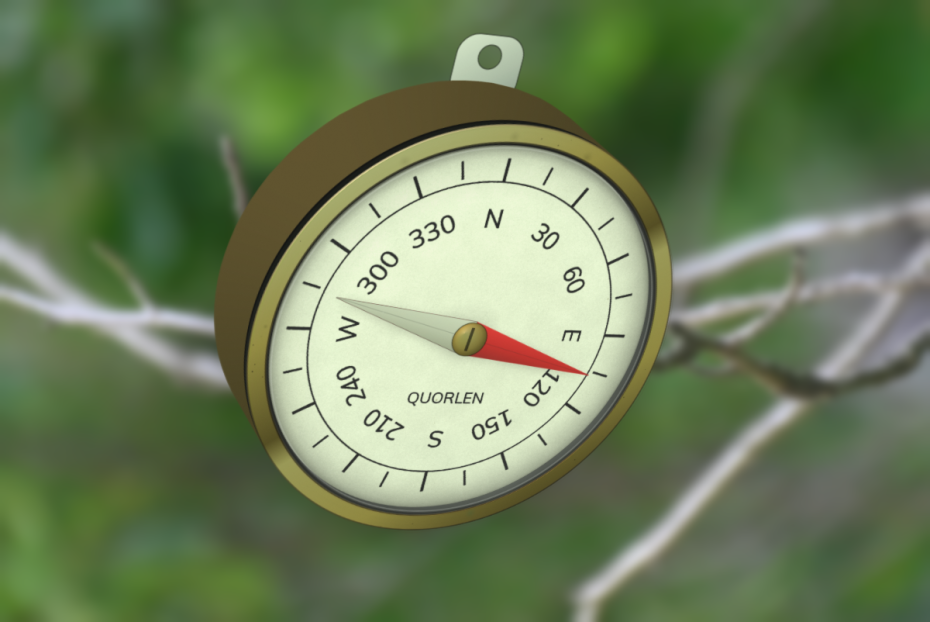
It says 105; °
